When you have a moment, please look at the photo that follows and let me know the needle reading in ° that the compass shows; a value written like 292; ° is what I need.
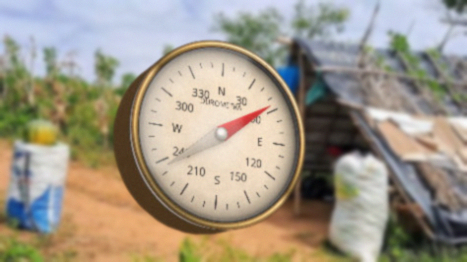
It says 55; °
